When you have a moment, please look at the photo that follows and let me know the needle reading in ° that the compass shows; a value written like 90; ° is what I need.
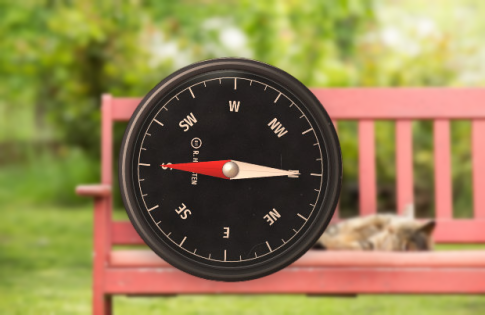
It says 180; °
